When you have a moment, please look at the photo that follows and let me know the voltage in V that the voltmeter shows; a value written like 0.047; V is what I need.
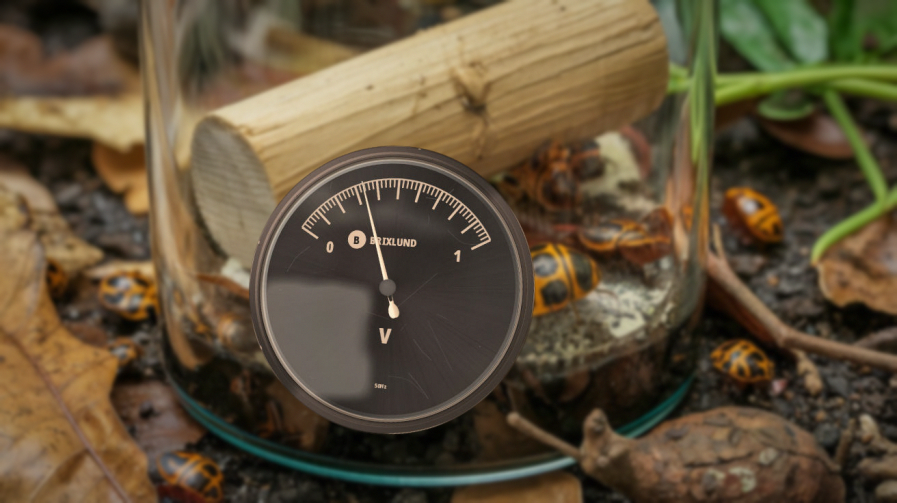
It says 0.34; V
